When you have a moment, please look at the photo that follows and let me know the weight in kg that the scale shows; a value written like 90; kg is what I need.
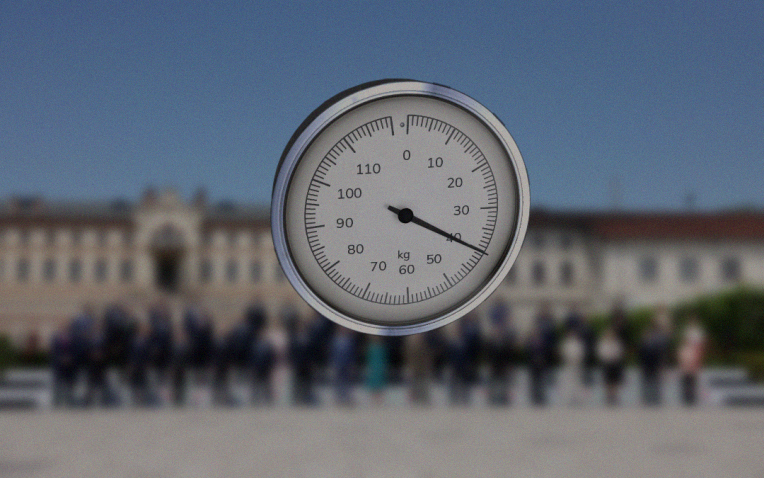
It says 40; kg
